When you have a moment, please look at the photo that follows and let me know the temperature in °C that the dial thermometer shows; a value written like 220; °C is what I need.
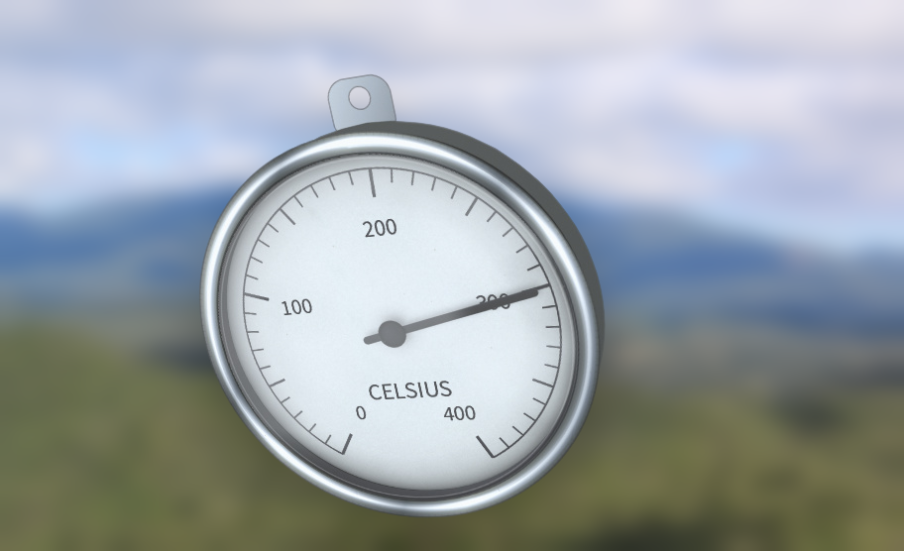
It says 300; °C
